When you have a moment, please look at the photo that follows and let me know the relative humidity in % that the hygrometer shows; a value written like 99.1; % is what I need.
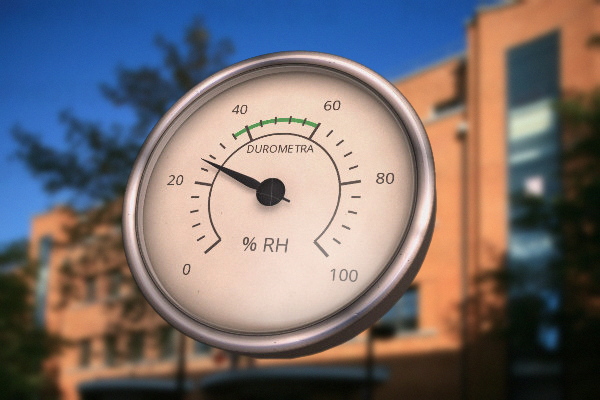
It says 26; %
